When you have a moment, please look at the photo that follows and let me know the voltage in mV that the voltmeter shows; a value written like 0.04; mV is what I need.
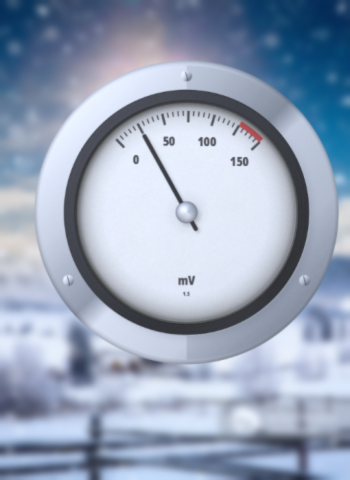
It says 25; mV
